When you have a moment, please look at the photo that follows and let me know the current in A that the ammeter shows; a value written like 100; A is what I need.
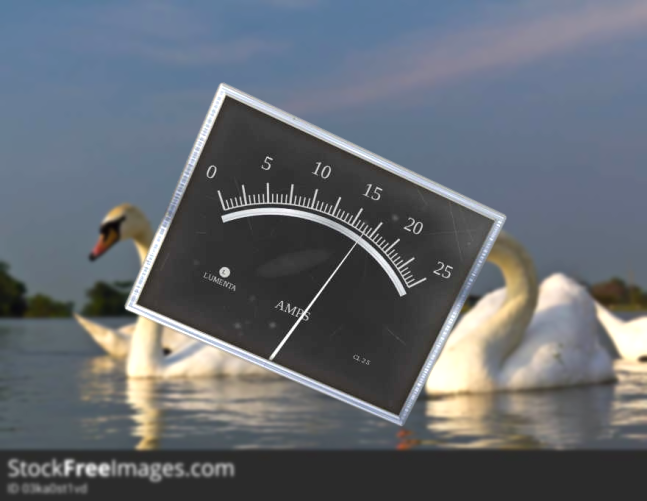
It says 16.5; A
